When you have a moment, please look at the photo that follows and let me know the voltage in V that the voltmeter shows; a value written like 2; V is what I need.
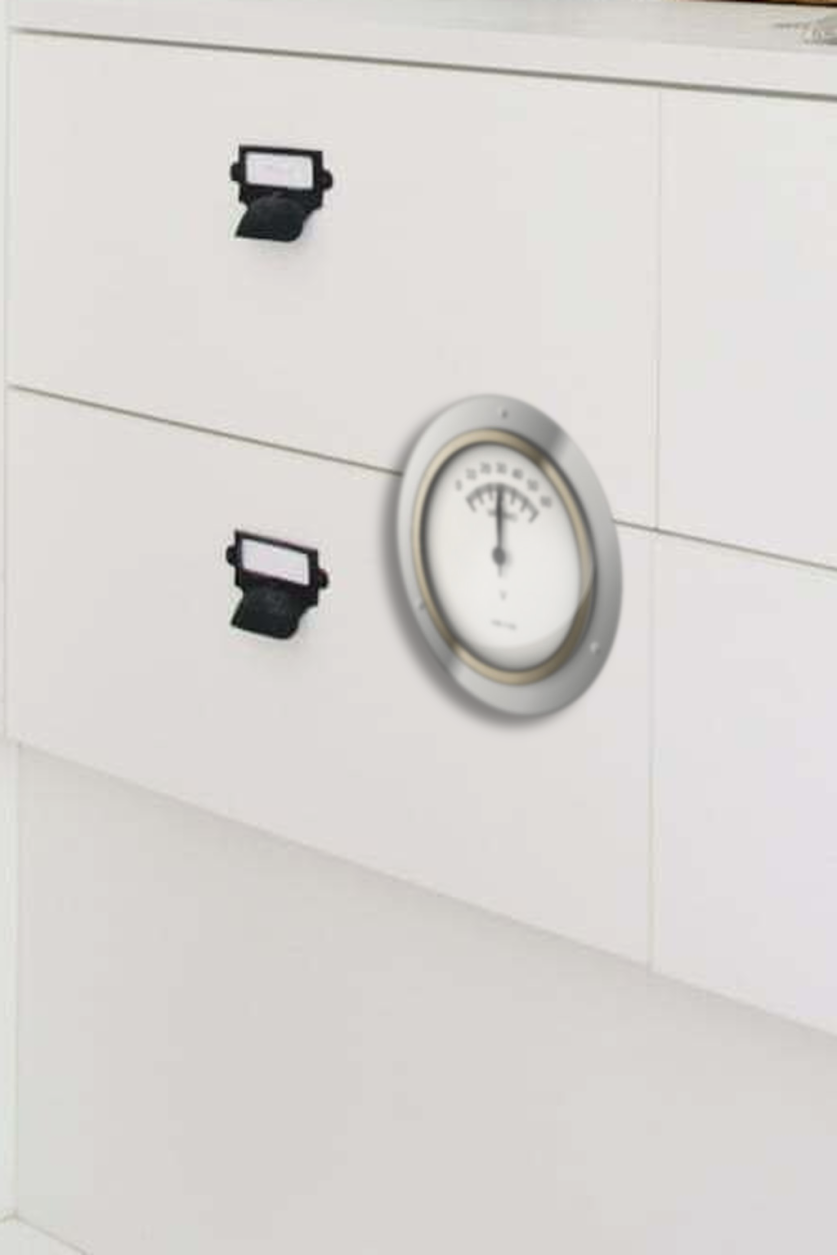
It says 30; V
